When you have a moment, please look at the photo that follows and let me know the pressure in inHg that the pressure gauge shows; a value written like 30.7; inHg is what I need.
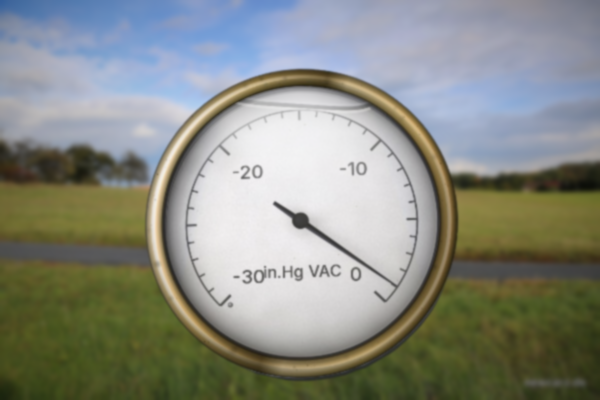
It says -1; inHg
